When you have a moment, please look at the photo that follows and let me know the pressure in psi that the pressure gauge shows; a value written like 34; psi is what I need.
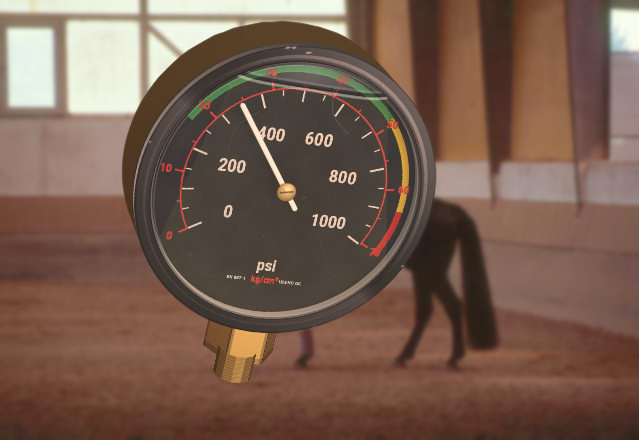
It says 350; psi
